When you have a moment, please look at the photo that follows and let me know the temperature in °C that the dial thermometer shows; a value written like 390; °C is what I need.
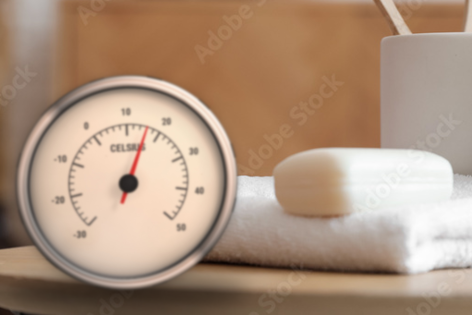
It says 16; °C
